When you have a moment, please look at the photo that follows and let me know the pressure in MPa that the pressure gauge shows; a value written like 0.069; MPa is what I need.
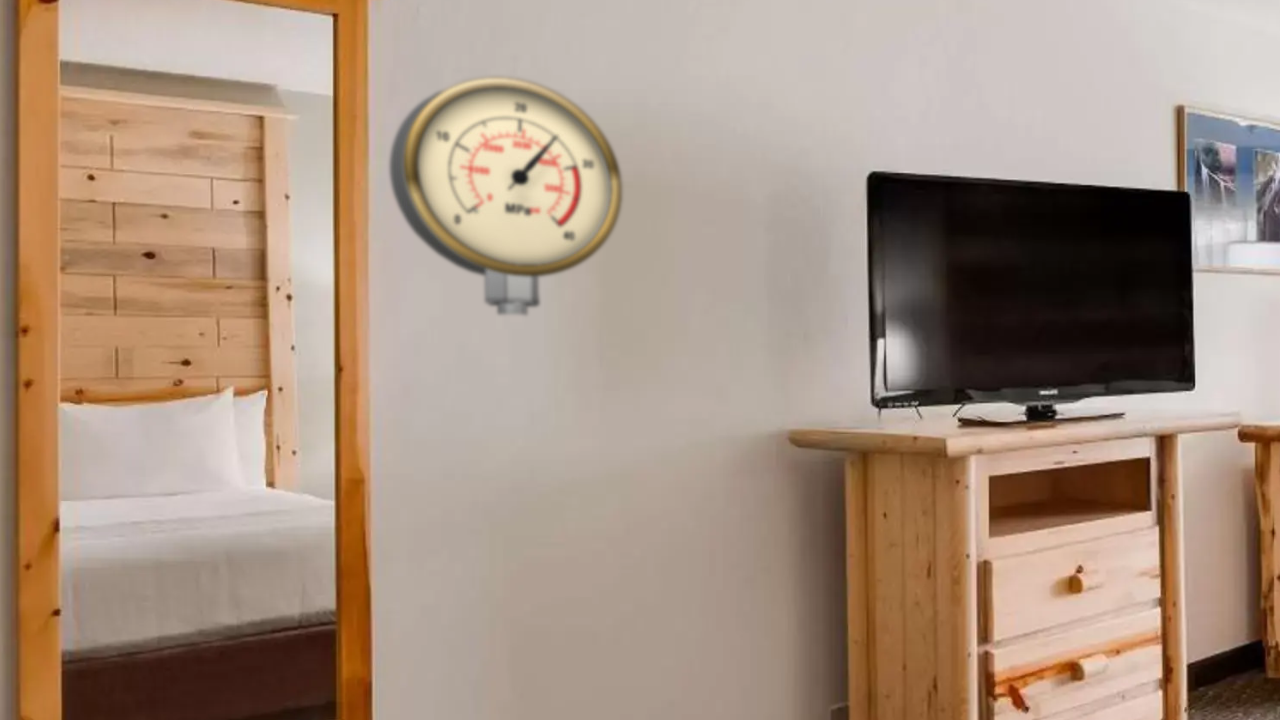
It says 25; MPa
